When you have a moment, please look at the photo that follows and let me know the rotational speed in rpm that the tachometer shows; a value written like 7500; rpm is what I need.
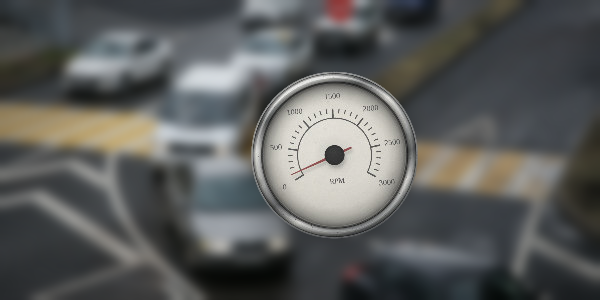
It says 100; rpm
